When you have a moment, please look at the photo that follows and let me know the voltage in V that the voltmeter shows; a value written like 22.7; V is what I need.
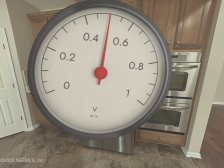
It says 0.5; V
